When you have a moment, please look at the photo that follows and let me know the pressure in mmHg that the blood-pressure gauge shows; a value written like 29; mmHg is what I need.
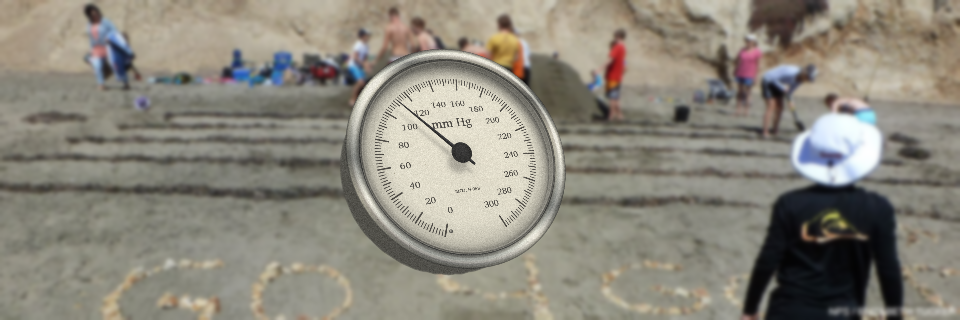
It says 110; mmHg
